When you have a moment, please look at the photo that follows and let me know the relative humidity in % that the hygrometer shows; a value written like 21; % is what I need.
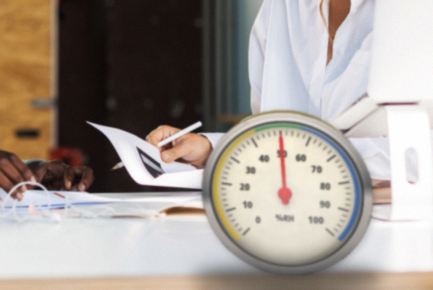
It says 50; %
